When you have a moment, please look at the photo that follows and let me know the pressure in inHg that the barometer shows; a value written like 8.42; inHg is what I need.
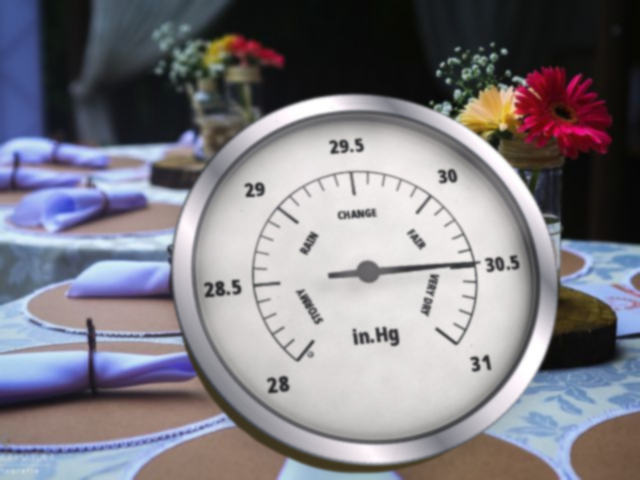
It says 30.5; inHg
